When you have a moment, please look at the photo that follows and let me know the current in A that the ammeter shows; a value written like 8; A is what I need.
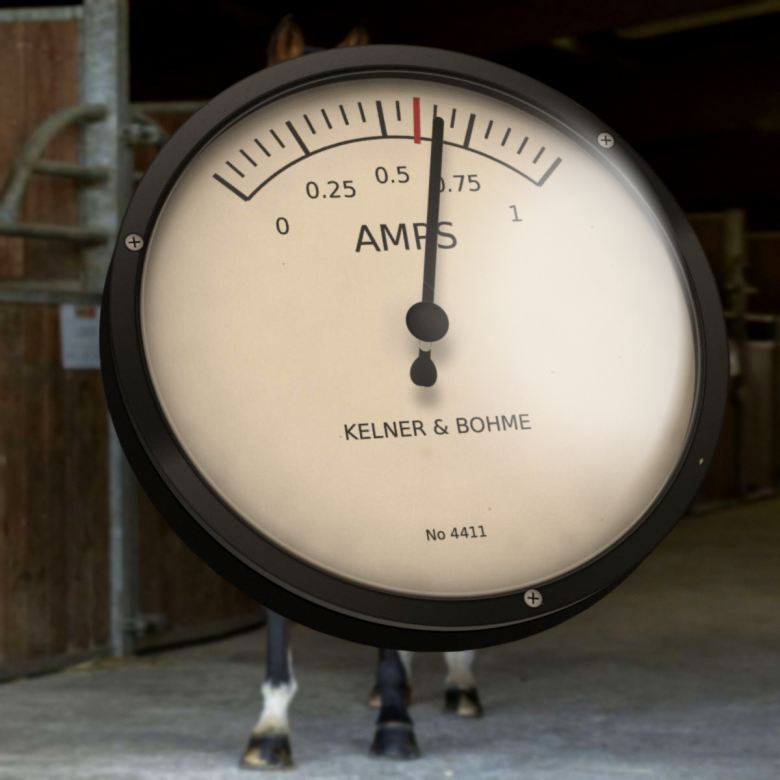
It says 0.65; A
